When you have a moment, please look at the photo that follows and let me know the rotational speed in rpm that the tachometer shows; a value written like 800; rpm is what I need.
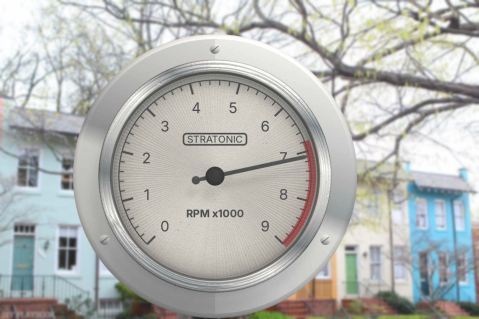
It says 7100; rpm
